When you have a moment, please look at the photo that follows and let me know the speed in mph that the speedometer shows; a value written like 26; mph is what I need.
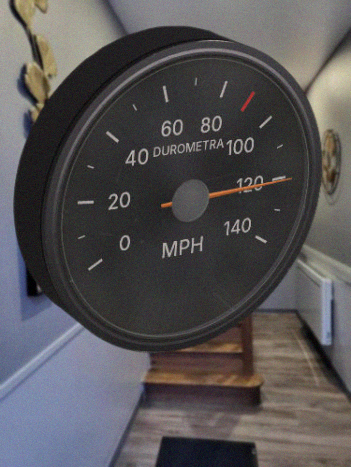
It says 120; mph
